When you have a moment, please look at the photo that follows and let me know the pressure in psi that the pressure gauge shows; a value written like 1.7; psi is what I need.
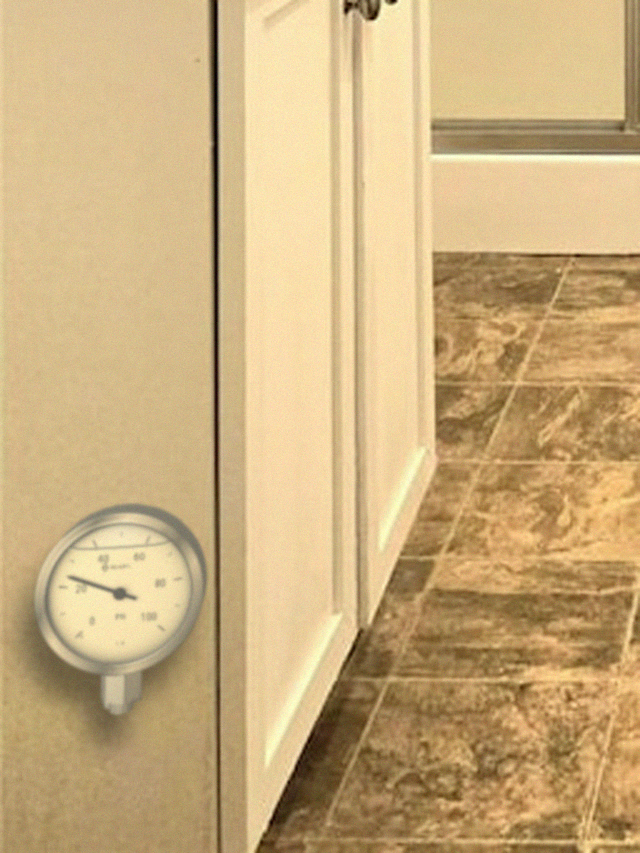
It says 25; psi
